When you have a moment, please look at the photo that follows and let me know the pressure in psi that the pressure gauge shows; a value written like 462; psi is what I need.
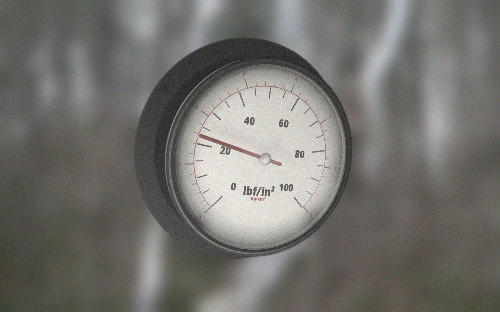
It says 22.5; psi
